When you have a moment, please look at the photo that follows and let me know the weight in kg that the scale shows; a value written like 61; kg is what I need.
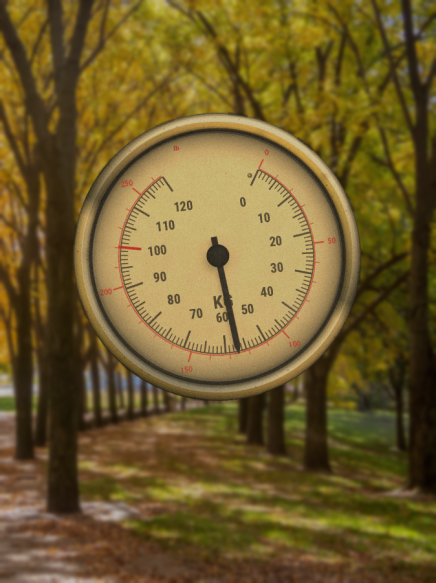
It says 57; kg
